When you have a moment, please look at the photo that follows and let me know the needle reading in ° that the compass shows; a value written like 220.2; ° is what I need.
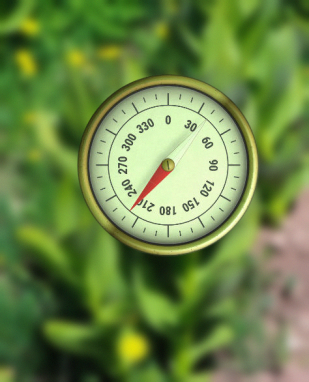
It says 220; °
